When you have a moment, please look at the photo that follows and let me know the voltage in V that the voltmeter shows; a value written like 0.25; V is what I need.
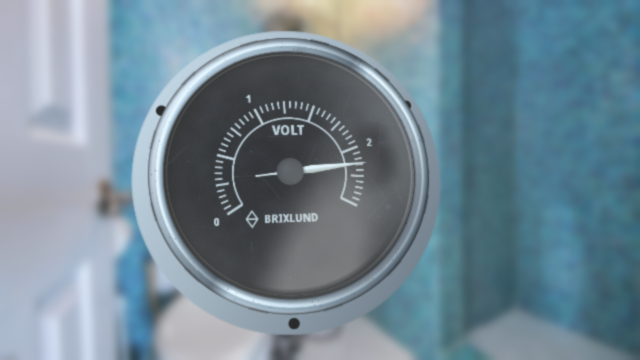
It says 2.15; V
